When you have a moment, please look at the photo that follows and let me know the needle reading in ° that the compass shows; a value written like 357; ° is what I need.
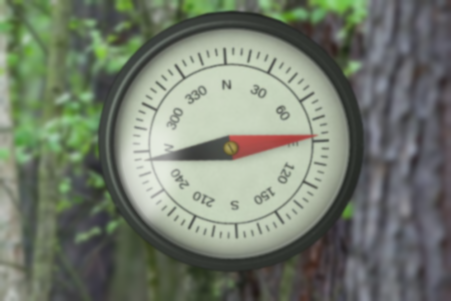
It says 85; °
